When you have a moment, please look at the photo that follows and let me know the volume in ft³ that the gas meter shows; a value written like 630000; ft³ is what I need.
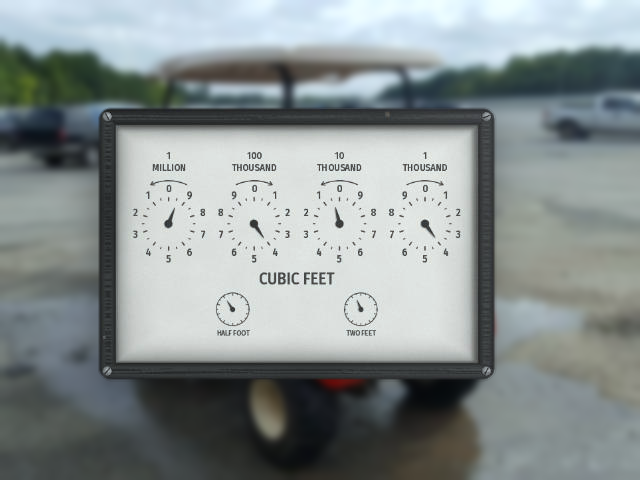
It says 940400; ft³
